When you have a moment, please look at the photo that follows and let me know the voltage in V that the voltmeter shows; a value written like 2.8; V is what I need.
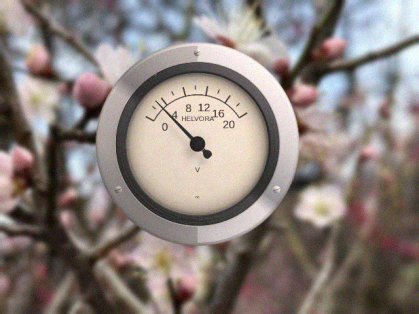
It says 3; V
